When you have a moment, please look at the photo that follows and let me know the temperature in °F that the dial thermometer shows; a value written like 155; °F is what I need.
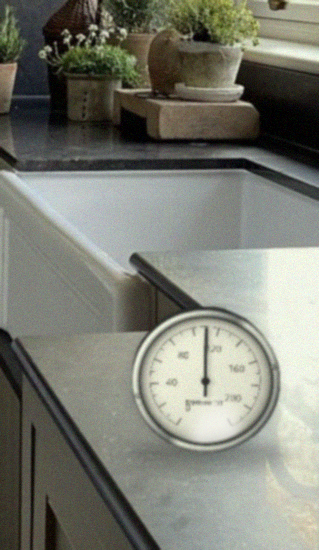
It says 110; °F
